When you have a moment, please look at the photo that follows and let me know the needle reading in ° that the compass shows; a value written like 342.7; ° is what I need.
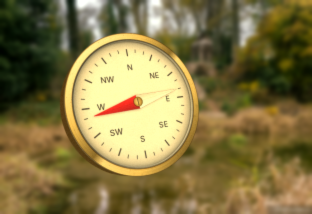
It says 260; °
